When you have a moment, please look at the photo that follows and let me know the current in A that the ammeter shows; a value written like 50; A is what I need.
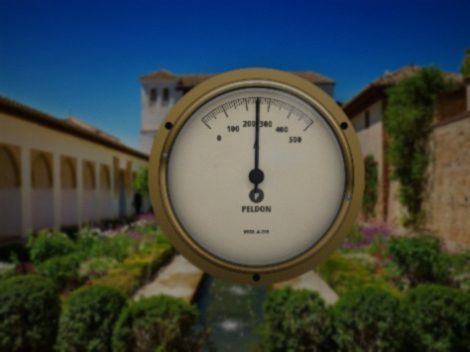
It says 250; A
